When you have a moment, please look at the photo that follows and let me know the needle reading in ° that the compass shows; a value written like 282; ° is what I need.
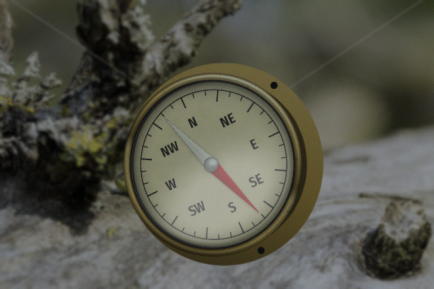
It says 160; °
